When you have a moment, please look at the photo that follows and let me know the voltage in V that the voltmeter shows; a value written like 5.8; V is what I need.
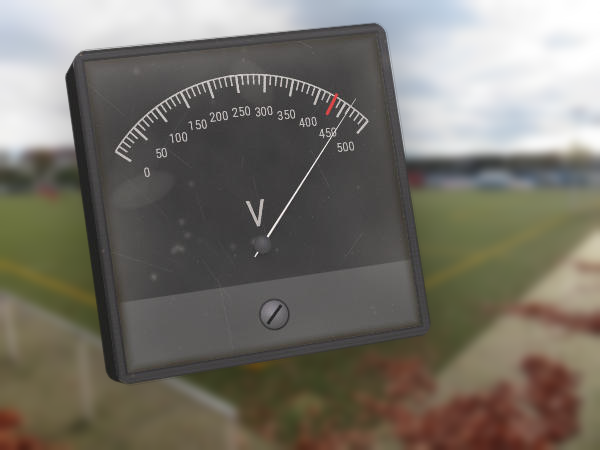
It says 460; V
